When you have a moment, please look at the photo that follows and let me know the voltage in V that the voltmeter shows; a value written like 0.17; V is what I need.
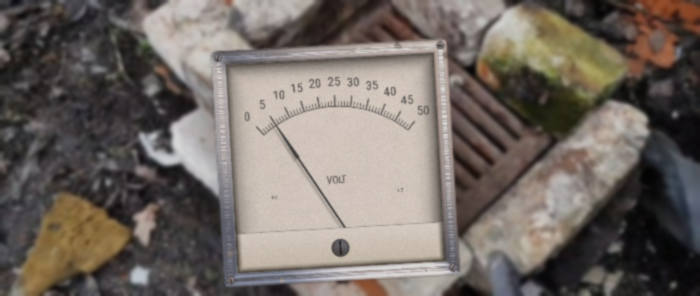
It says 5; V
